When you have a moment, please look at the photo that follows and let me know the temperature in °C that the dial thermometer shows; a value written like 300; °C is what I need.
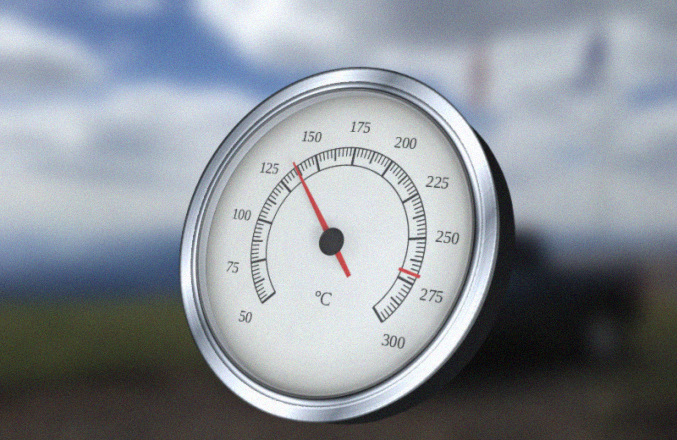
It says 137.5; °C
